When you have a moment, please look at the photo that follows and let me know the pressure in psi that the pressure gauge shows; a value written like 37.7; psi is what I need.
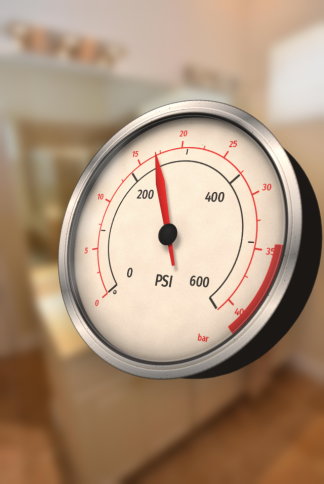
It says 250; psi
